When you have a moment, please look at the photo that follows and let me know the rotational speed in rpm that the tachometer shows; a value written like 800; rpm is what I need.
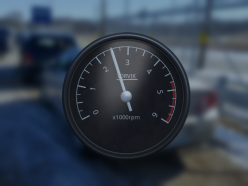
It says 2500; rpm
